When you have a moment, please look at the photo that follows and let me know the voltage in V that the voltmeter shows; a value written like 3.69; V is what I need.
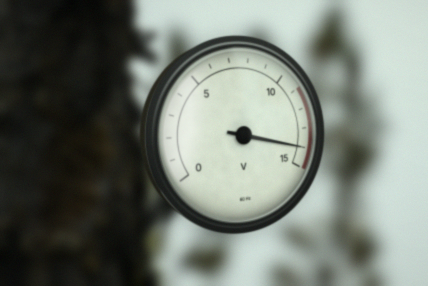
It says 14; V
